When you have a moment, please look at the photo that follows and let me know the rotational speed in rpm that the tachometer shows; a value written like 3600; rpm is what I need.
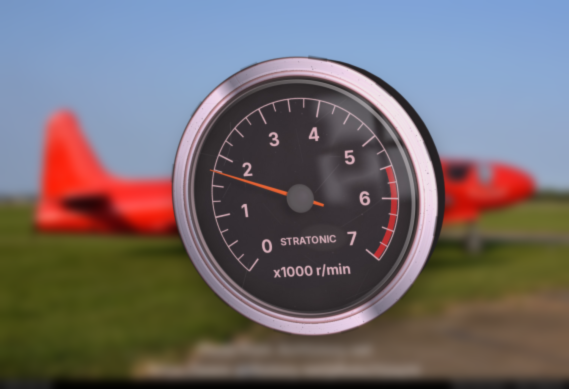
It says 1750; rpm
